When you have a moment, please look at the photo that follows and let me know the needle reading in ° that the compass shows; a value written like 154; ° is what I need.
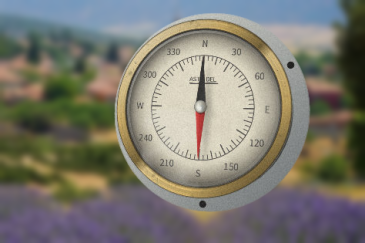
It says 180; °
